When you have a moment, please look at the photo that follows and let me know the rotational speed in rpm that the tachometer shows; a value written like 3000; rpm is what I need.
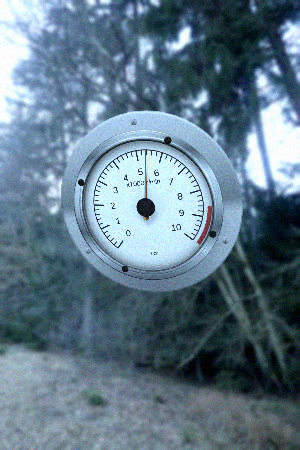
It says 5400; rpm
